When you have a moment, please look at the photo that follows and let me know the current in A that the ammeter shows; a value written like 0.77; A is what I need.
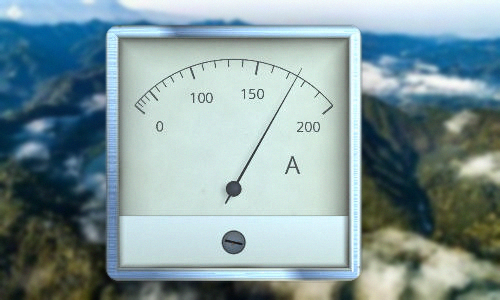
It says 175; A
